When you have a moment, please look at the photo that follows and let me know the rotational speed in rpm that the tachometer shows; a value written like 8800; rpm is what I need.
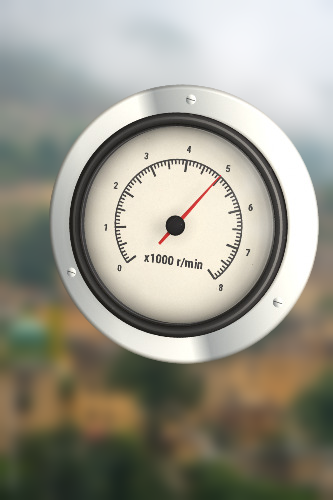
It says 5000; rpm
